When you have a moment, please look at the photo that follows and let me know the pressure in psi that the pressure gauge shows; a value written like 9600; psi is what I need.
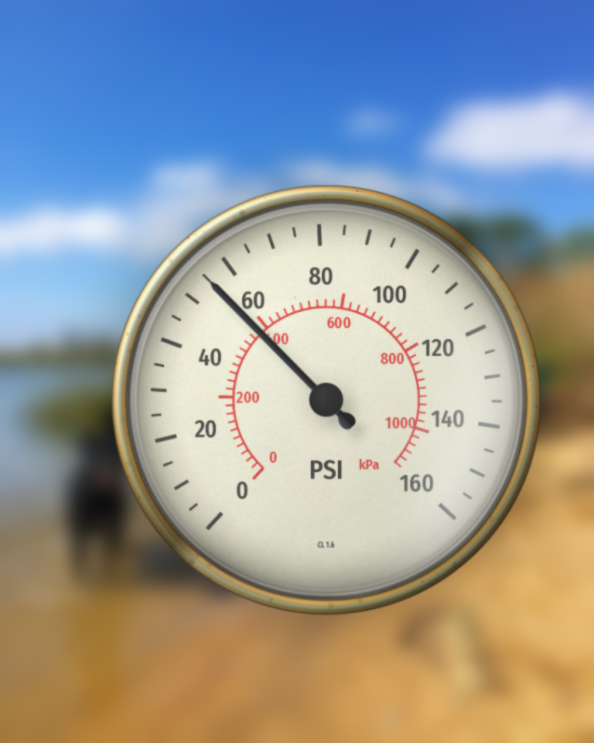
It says 55; psi
